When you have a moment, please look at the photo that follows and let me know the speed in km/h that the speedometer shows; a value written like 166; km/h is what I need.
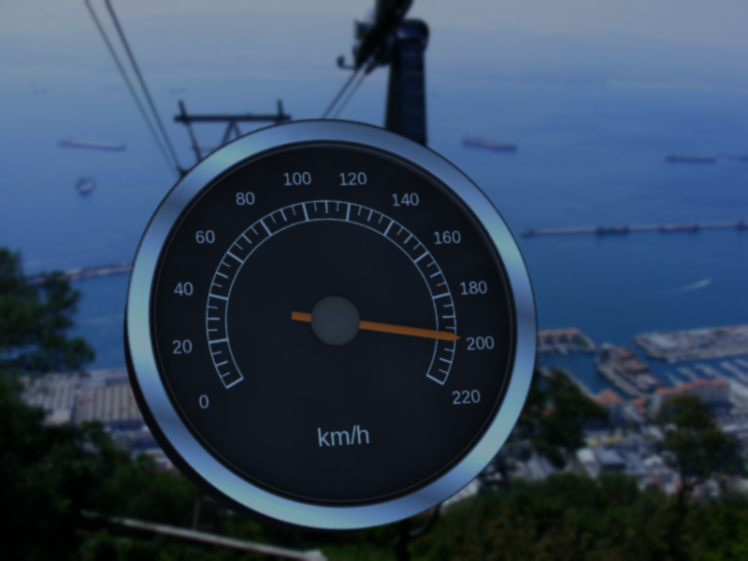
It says 200; km/h
